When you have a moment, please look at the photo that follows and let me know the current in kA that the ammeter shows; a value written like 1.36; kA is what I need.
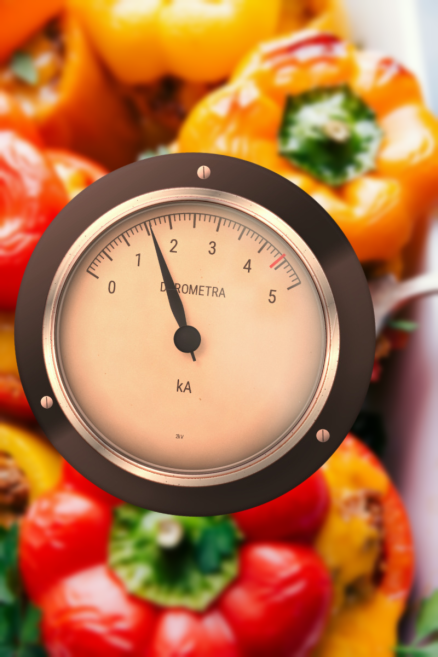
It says 1.6; kA
